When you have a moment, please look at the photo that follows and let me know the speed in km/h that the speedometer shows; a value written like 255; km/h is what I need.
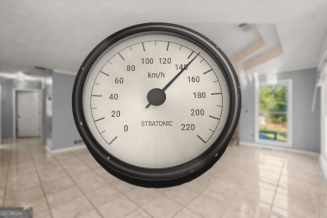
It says 145; km/h
